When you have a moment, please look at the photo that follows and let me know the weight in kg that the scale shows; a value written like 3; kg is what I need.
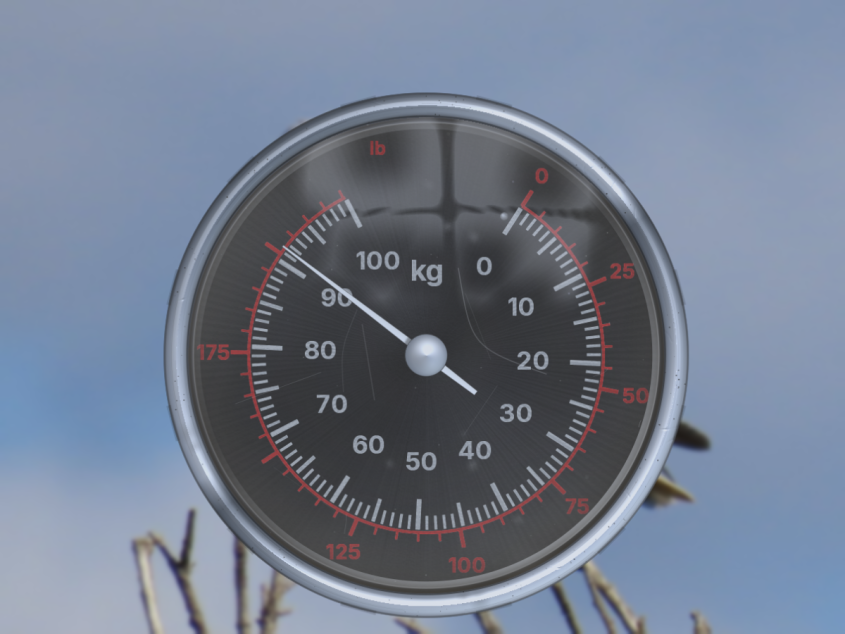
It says 91.5; kg
